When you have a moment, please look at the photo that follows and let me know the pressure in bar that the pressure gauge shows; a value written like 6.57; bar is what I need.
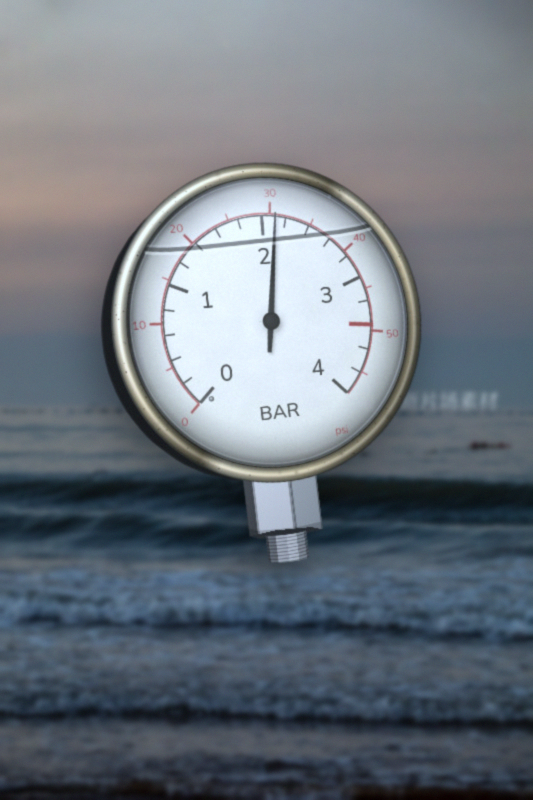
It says 2.1; bar
